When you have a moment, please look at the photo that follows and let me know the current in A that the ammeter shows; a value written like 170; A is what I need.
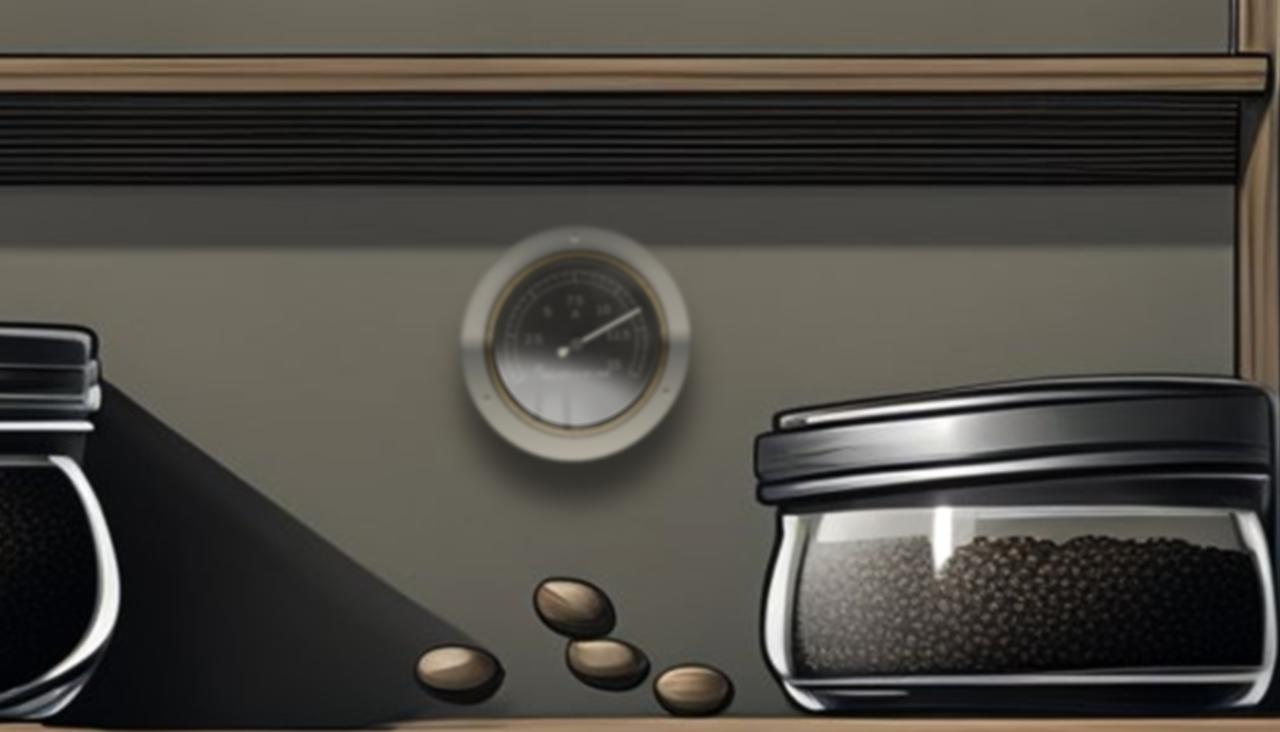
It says 11.5; A
